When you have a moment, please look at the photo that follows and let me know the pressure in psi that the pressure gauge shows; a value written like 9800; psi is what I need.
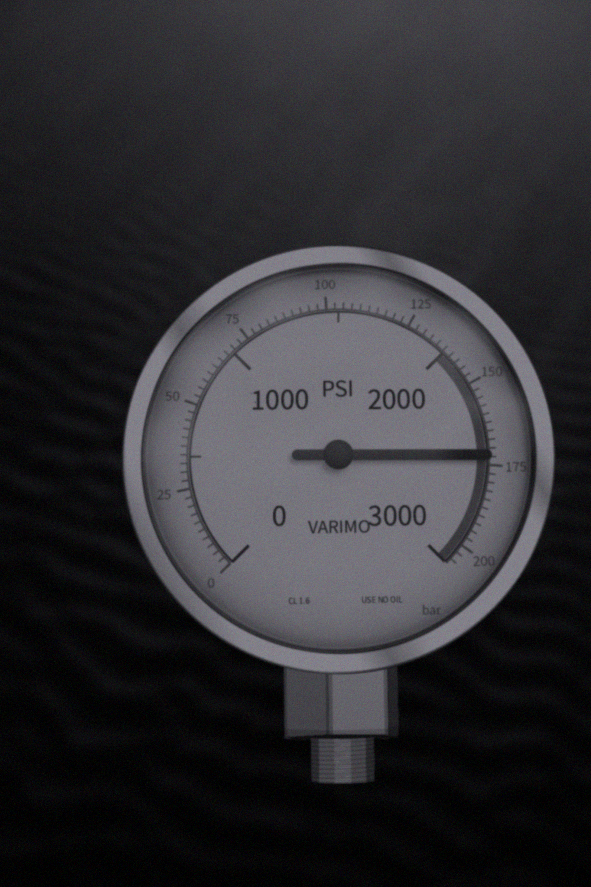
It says 2500; psi
